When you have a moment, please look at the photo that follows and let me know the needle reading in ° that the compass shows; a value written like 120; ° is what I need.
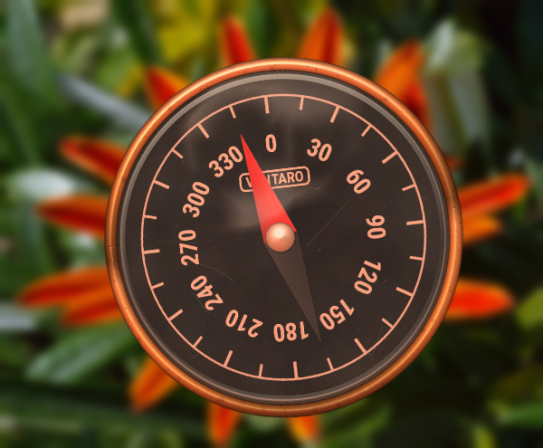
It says 345; °
